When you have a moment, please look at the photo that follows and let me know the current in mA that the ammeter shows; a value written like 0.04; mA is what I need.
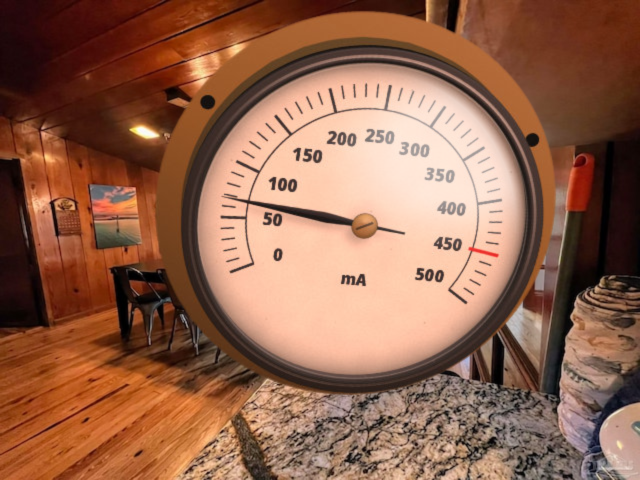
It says 70; mA
